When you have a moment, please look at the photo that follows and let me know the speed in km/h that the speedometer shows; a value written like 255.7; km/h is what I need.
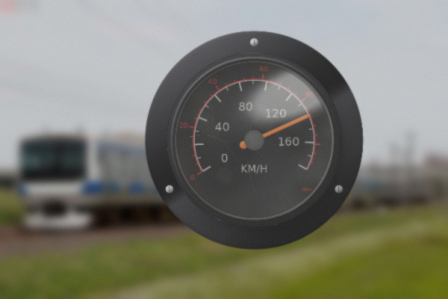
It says 140; km/h
